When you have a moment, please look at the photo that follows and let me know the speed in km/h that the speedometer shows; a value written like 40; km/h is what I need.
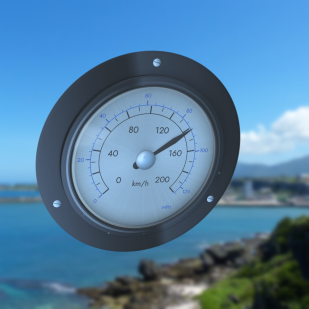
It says 140; km/h
